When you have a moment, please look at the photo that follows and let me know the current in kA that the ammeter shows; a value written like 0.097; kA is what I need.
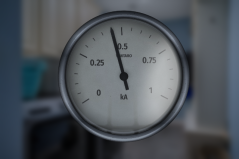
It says 0.45; kA
